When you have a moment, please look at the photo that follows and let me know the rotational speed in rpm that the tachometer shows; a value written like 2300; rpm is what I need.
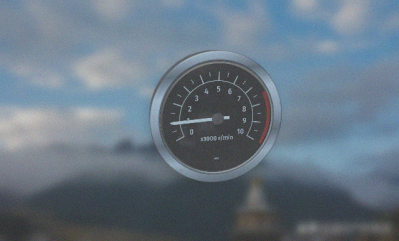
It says 1000; rpm
